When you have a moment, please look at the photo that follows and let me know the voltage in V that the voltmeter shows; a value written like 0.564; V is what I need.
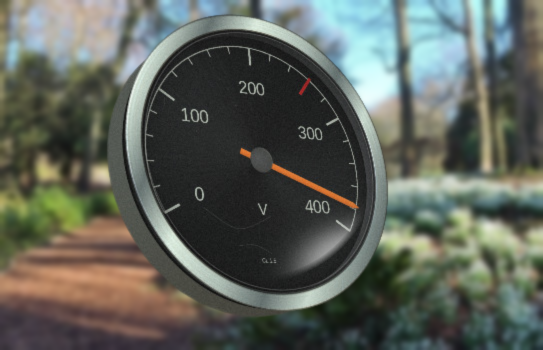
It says 380; V
